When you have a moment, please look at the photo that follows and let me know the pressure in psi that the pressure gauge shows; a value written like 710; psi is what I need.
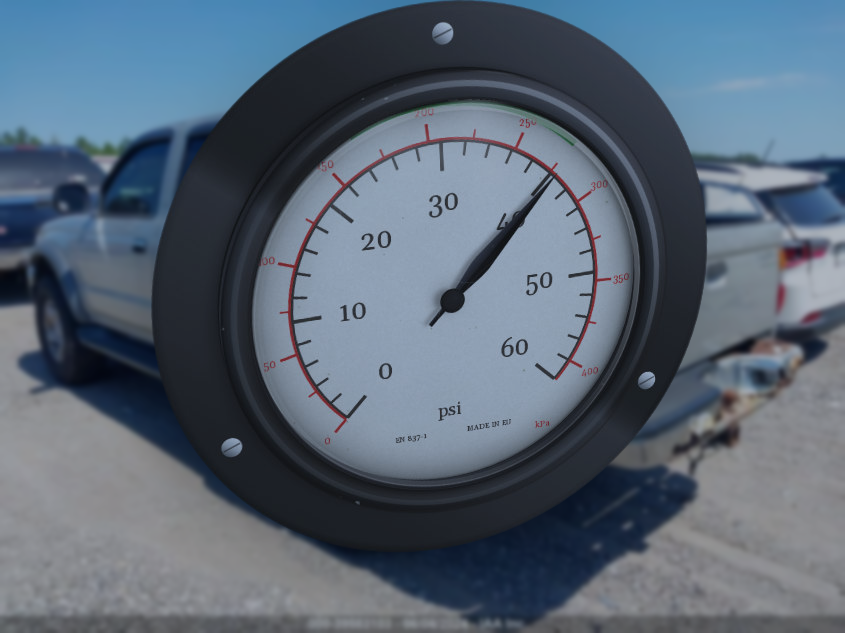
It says 40; psi
